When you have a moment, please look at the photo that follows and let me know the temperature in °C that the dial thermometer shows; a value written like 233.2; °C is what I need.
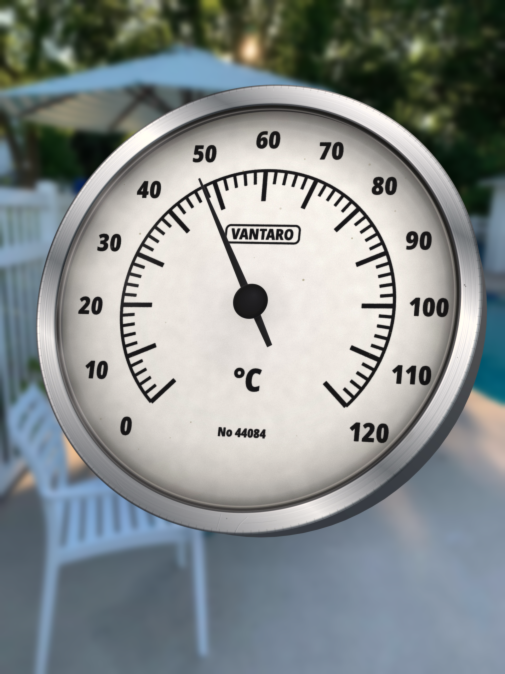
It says 48; °C
